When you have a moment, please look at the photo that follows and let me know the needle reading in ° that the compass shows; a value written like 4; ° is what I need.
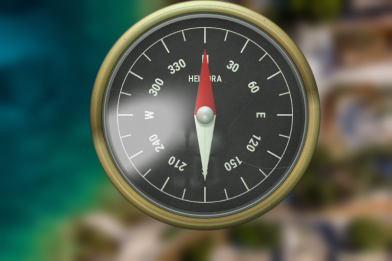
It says 0; °
